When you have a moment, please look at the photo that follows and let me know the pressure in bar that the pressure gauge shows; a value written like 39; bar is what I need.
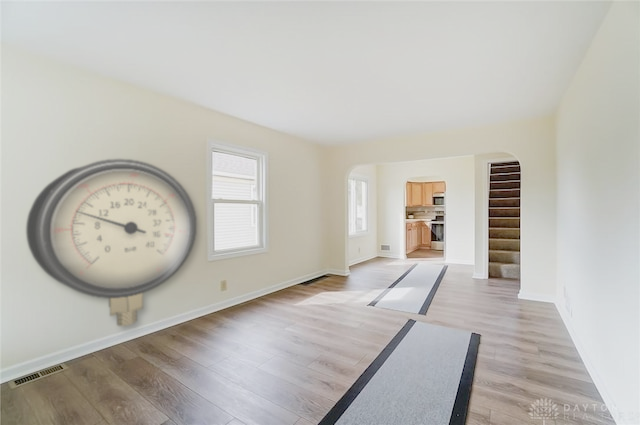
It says 10; bar
